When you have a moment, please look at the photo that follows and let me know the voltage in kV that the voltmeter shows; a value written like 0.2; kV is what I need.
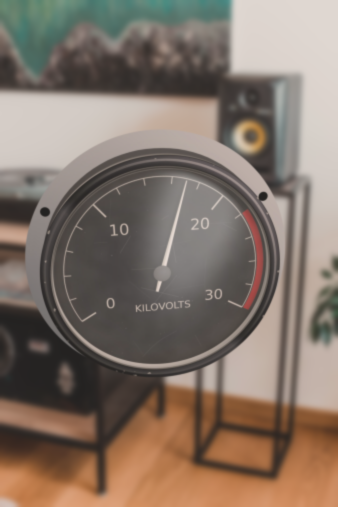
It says 17; kV
